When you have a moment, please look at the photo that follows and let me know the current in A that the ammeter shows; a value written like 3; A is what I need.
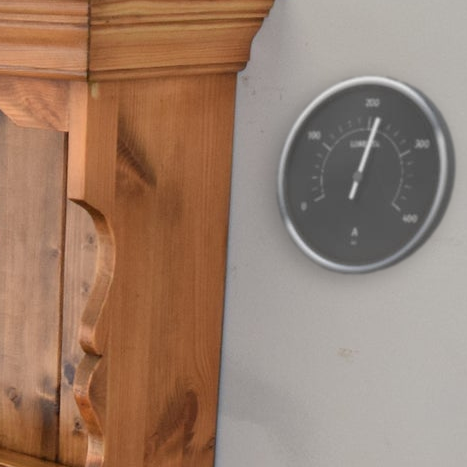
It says 220; A
